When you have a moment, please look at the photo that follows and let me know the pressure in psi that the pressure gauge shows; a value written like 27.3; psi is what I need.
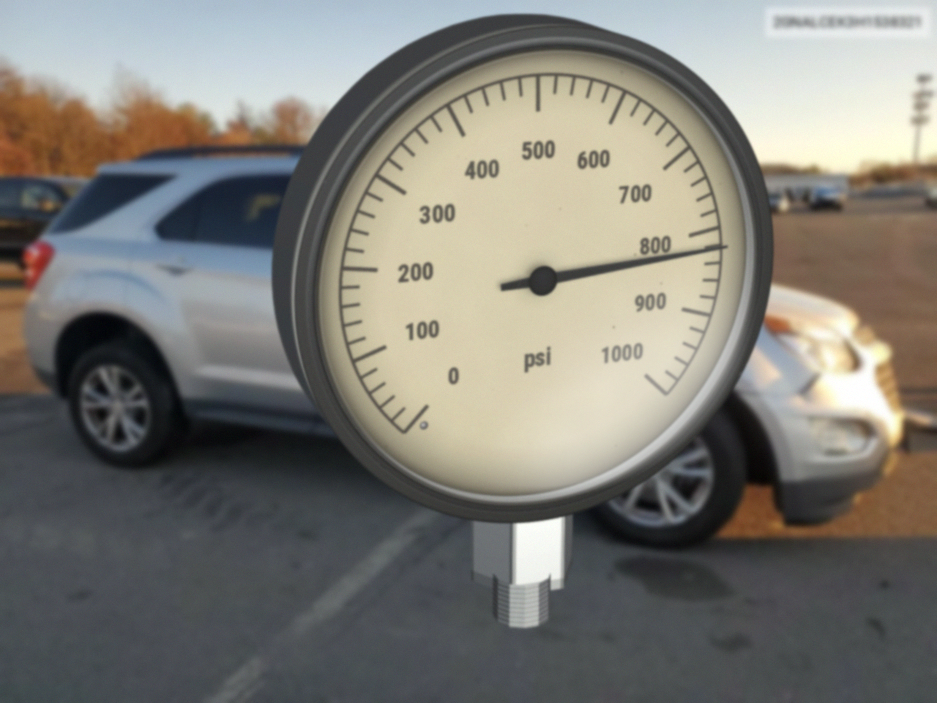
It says 820; psi
